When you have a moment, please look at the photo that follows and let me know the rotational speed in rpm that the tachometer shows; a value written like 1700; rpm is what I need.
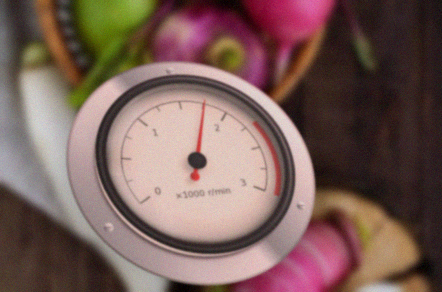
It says 1750; rpm
